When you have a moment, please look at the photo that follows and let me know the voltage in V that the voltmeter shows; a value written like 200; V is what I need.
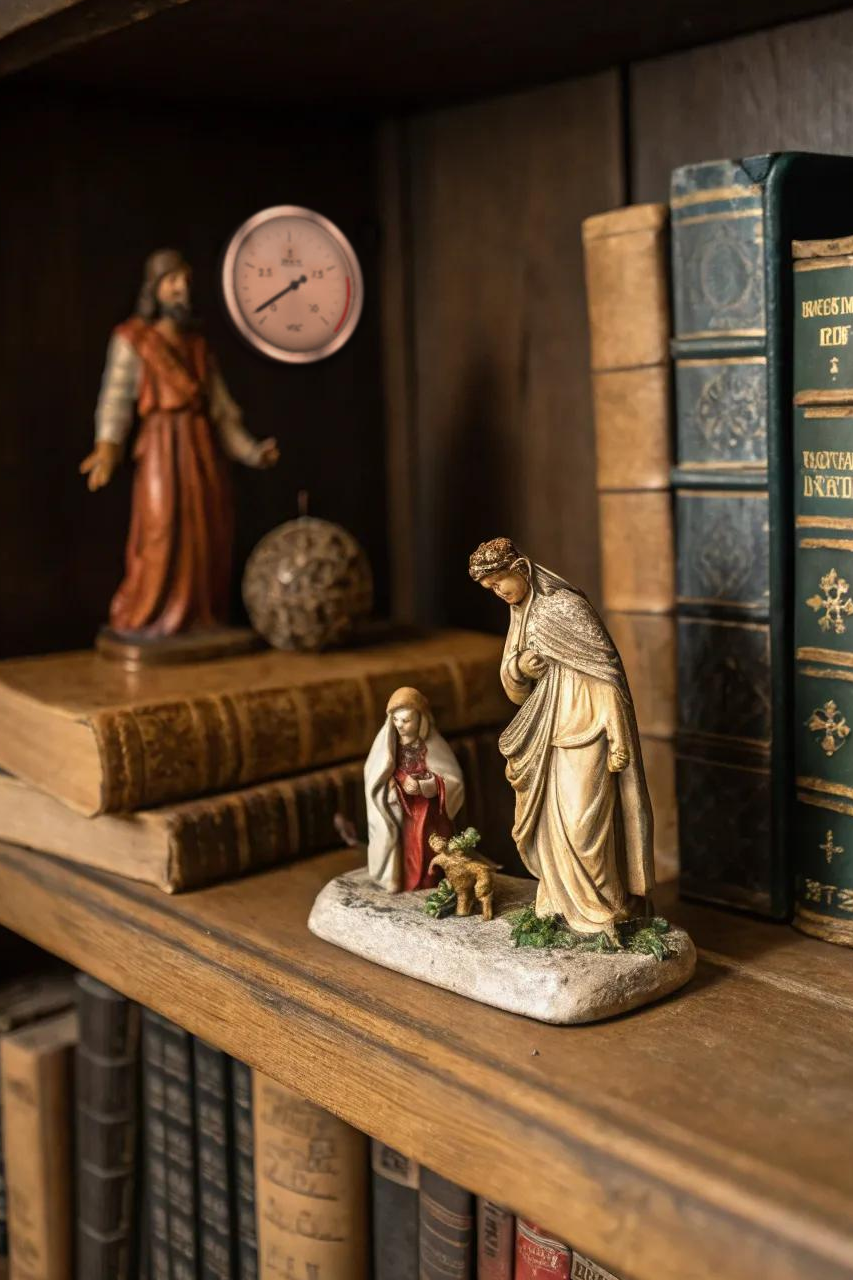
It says 0.5; V
